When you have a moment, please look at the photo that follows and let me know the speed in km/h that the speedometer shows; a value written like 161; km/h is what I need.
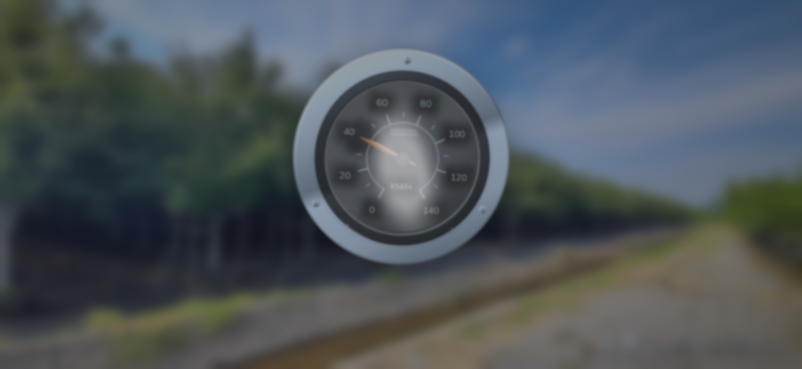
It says 40; km/h
